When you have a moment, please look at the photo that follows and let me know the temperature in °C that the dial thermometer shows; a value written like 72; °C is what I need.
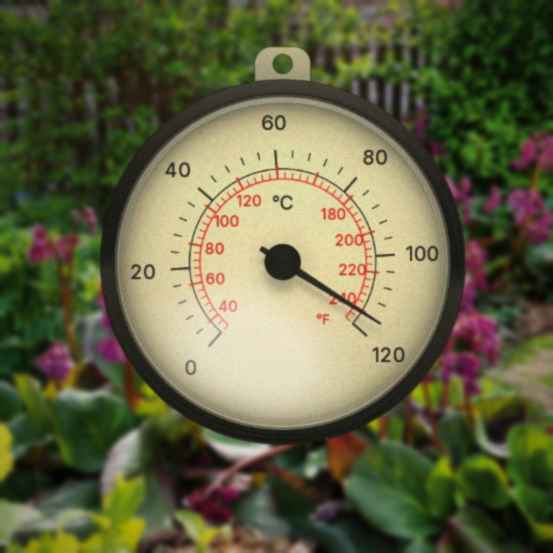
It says 116; °C
